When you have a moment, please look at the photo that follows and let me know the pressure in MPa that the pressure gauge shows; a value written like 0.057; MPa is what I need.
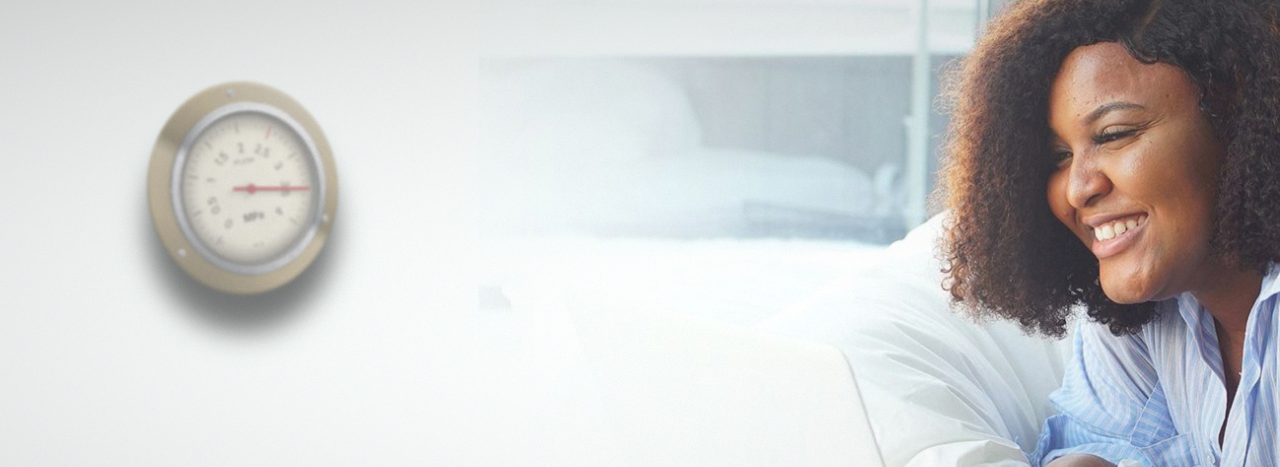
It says 3.5; MPa
